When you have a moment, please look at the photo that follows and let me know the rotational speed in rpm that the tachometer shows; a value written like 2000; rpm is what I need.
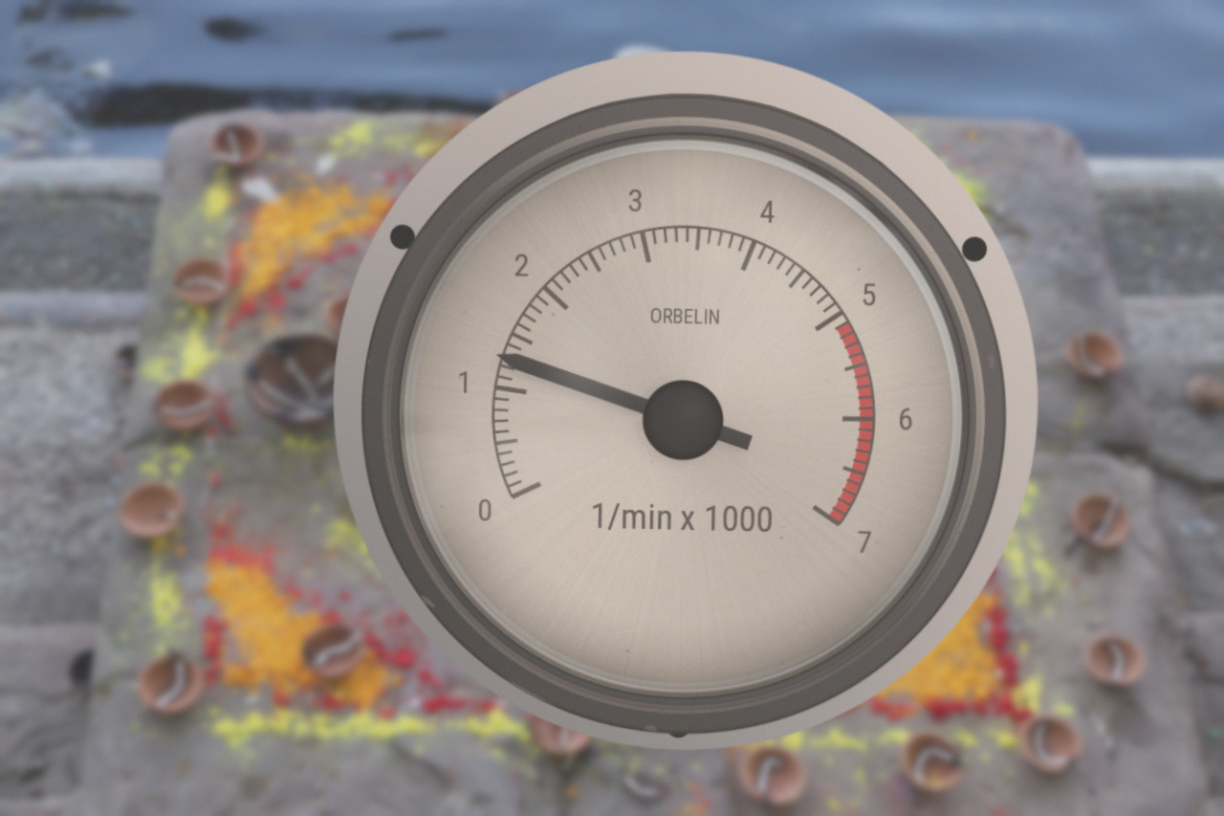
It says 1300; rpm
